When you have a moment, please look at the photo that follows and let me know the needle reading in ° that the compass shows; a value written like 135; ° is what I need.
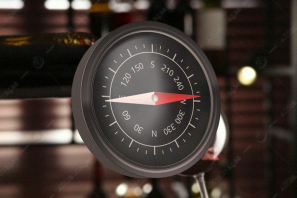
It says 265; °
